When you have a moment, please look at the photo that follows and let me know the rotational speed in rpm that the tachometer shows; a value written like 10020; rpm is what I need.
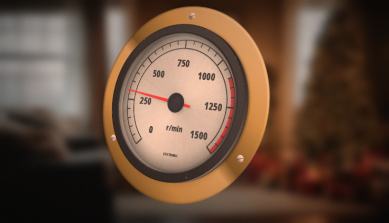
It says 300; rpm
